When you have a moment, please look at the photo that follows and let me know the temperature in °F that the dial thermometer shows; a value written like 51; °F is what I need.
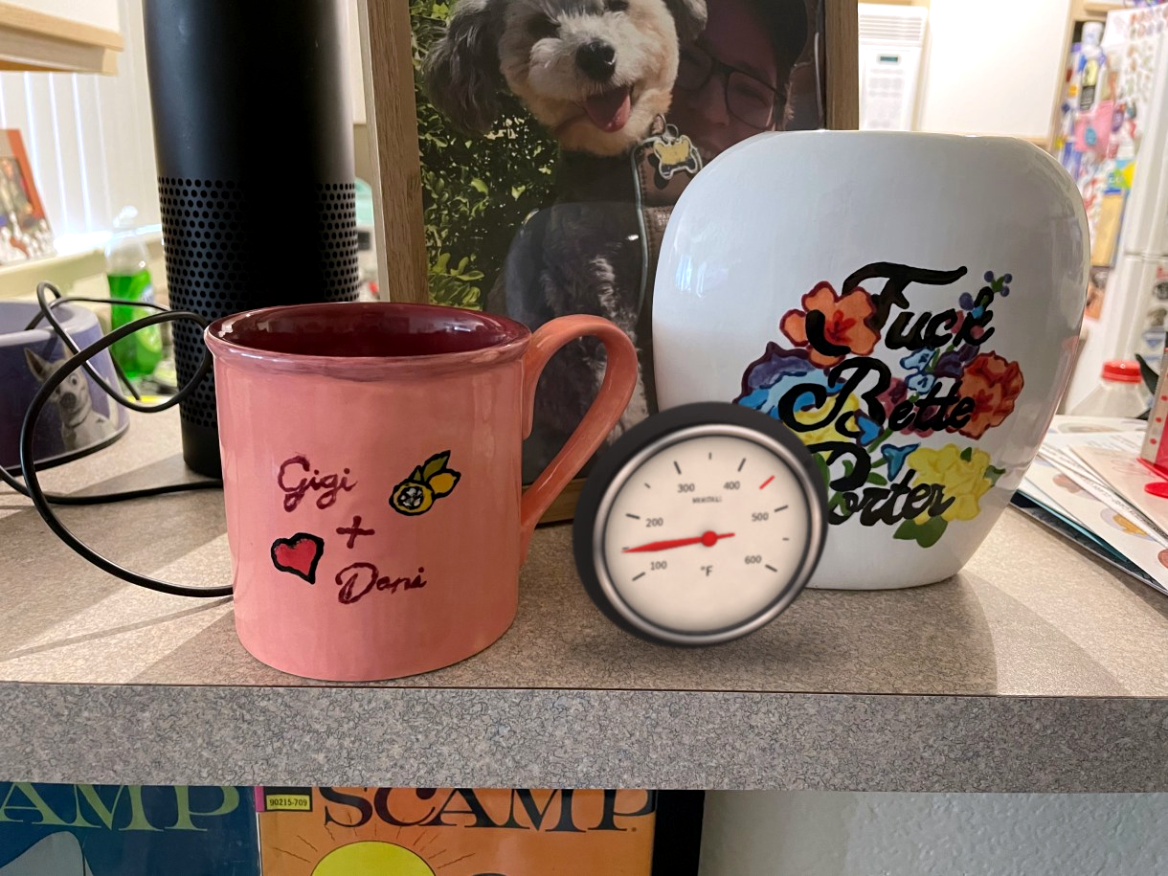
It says 150; °F
